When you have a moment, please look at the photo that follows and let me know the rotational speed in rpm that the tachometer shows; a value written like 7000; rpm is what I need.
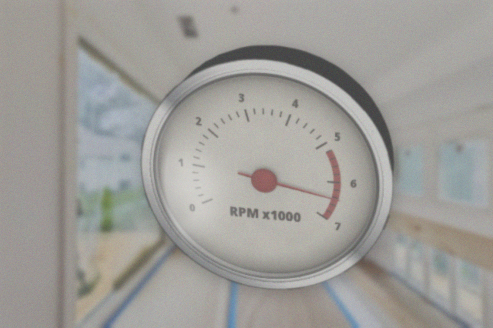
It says 6400; rpm
